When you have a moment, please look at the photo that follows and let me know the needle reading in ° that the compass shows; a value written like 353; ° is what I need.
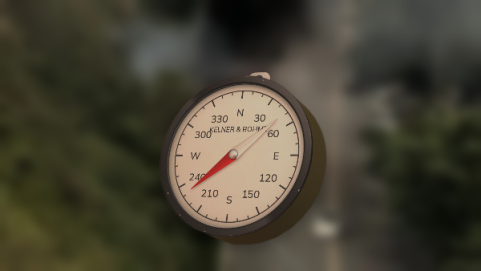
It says 230; °
